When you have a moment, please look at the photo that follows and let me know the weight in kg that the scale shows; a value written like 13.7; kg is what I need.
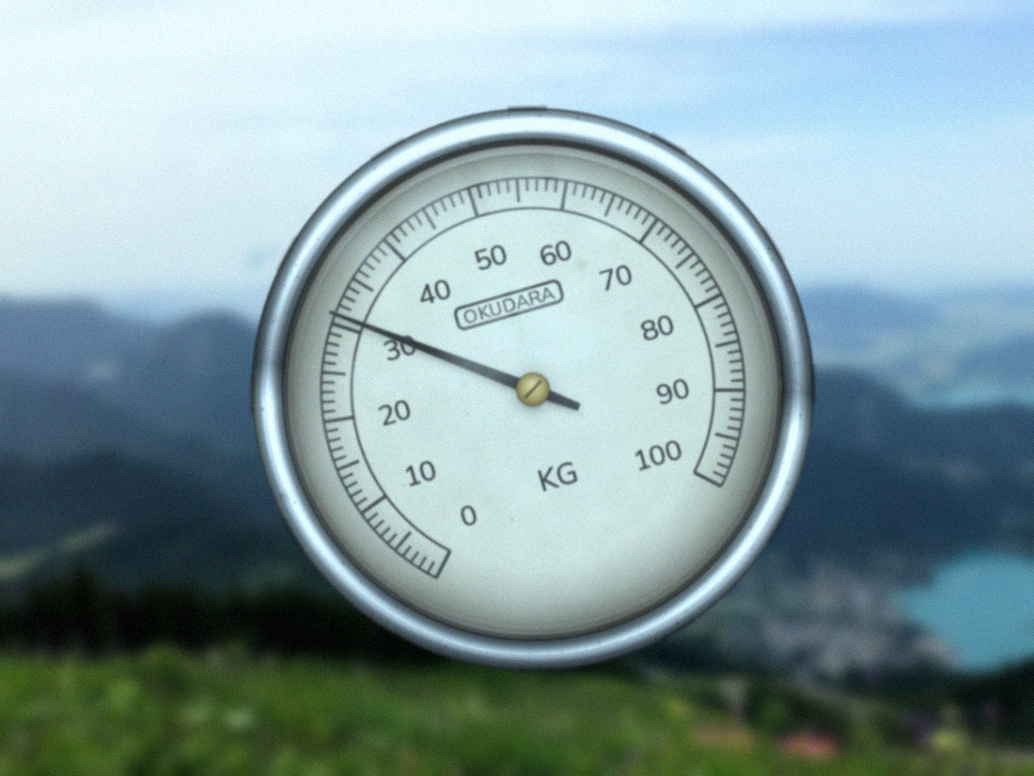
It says 31; kg
